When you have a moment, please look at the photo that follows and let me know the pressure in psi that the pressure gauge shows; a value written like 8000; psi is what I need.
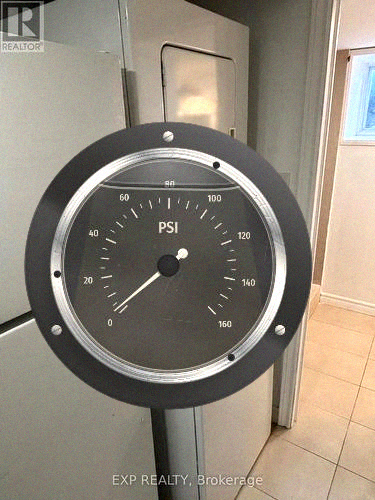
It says 2.5; psi
